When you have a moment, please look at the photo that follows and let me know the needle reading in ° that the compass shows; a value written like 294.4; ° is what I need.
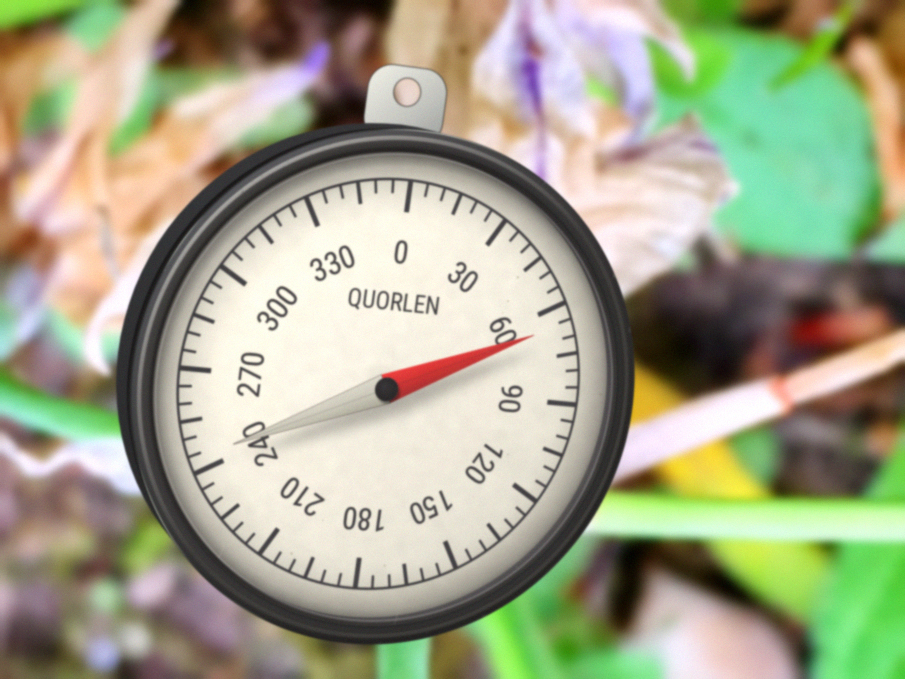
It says 65; °
